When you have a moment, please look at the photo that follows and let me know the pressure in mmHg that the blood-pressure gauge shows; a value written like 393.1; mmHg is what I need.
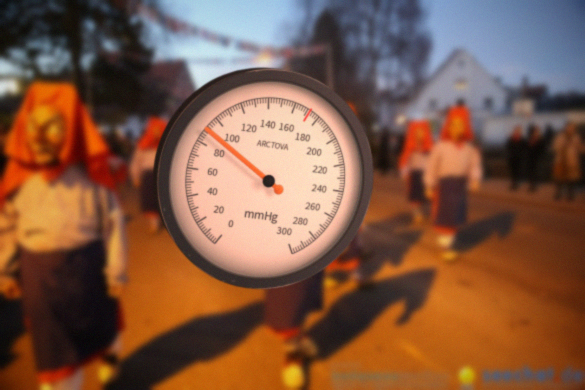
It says 90; mmHg
